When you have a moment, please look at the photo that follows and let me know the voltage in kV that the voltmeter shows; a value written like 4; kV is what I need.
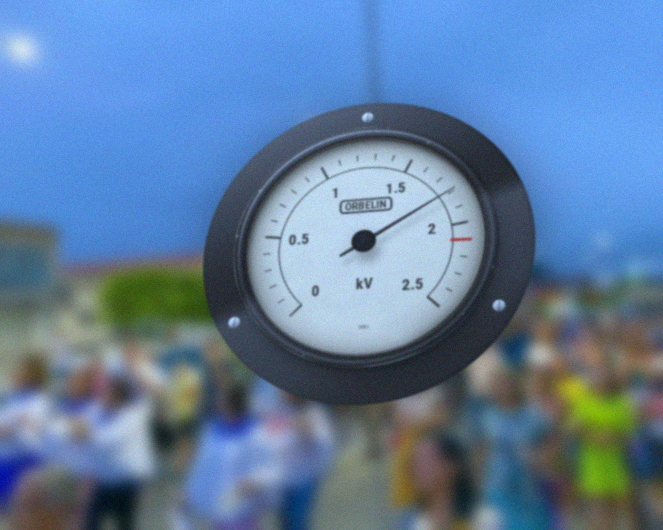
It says 1.8; kV
